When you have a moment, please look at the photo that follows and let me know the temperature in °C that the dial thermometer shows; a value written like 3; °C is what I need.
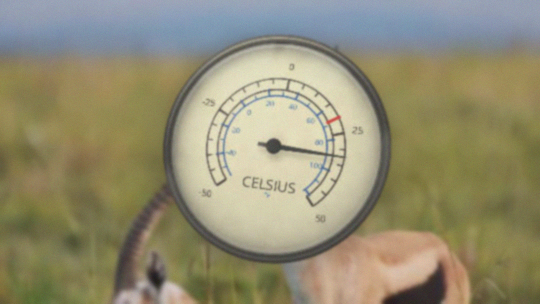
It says 32.5; °C
